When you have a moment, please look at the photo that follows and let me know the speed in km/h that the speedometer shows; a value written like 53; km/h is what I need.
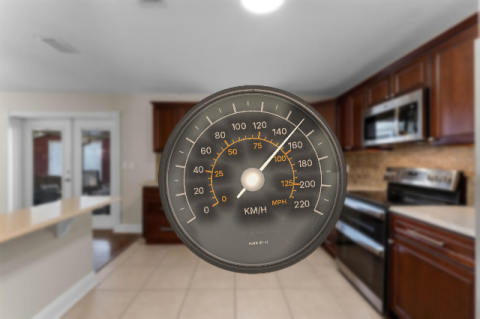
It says 150; km/h
